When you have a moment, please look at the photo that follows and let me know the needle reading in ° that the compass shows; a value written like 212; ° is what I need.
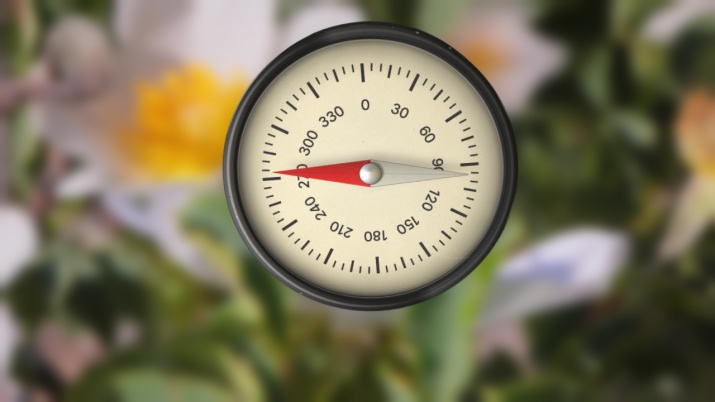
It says 275; °
